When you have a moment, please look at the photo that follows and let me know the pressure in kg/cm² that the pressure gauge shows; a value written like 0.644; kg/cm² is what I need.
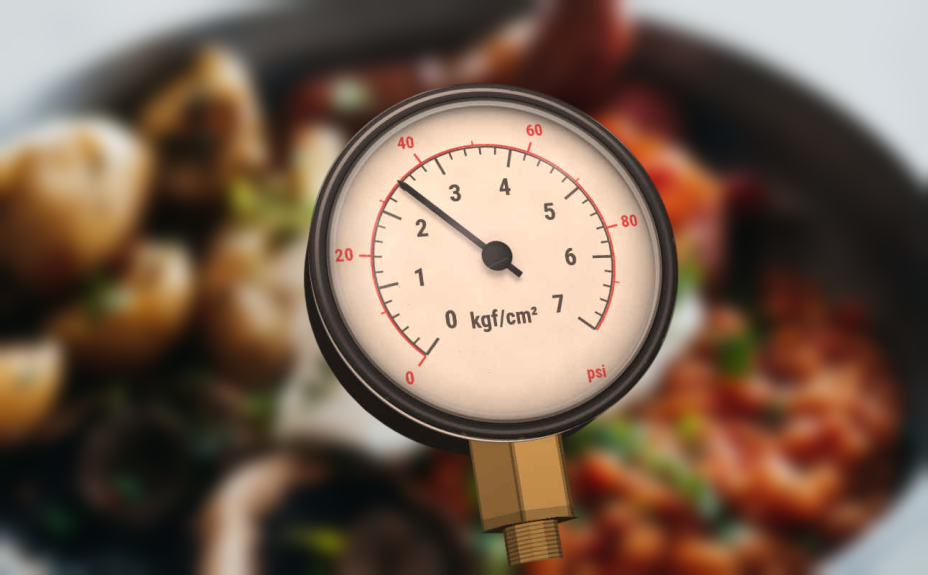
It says 2.4; kg/cm²
